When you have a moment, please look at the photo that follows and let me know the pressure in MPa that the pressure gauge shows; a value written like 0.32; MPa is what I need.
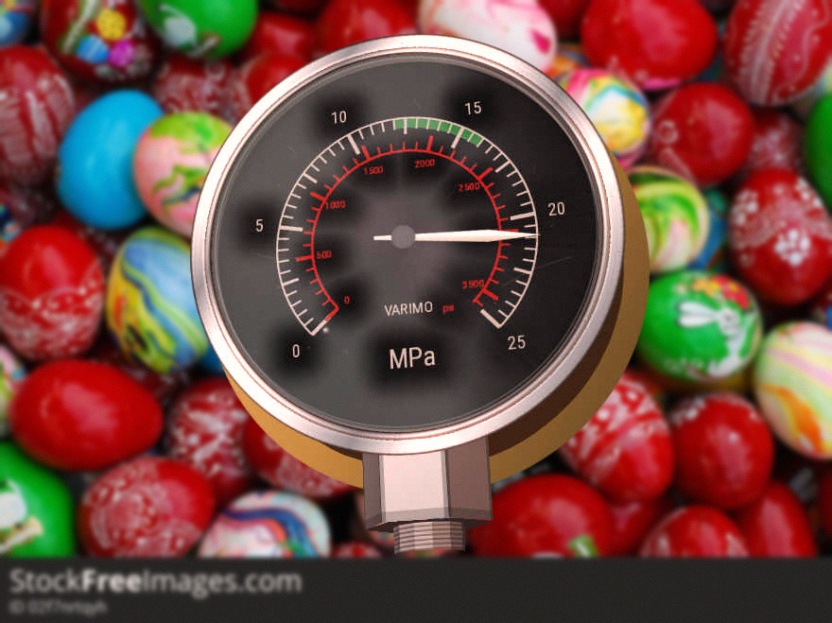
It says 21; MPa
